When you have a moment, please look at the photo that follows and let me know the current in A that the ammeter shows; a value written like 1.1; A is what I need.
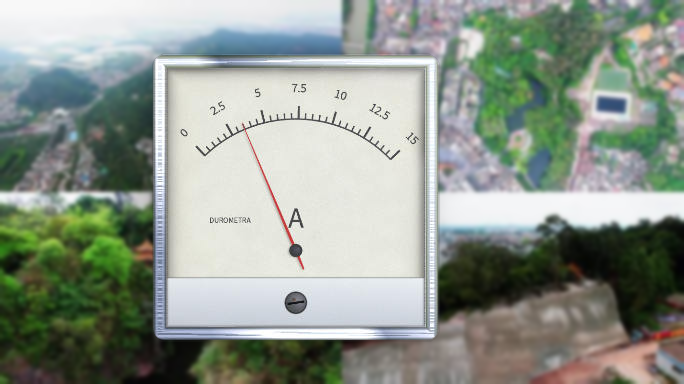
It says 3.5; A
